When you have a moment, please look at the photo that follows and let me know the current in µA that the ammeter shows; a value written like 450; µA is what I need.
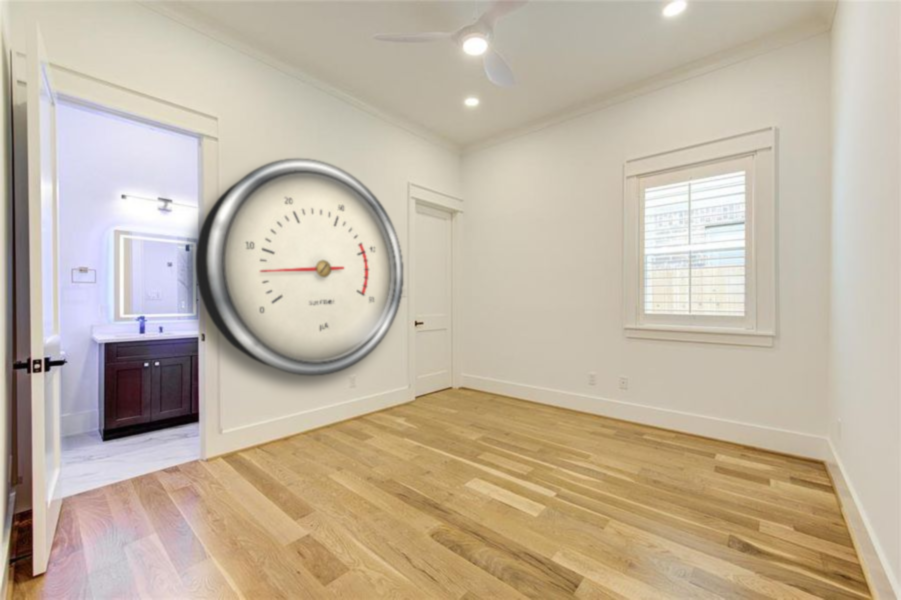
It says 6; µA
